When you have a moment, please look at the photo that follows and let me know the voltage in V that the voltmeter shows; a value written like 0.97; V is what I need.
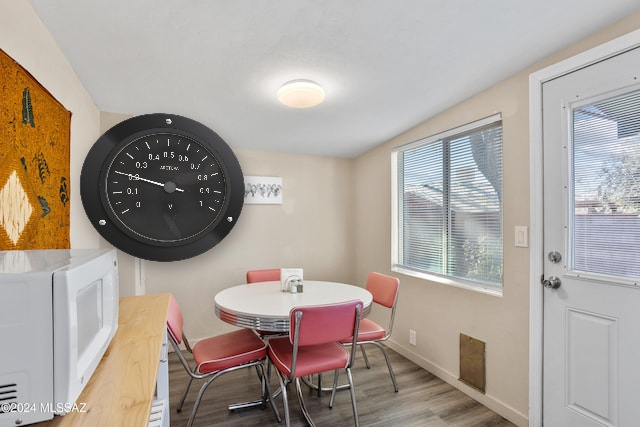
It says 0.2; V
